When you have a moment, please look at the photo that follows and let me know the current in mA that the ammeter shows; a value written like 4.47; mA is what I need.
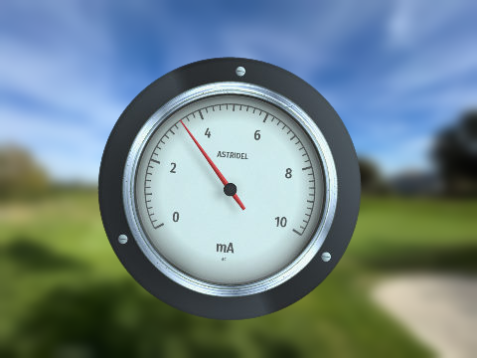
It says 3.4; mA
